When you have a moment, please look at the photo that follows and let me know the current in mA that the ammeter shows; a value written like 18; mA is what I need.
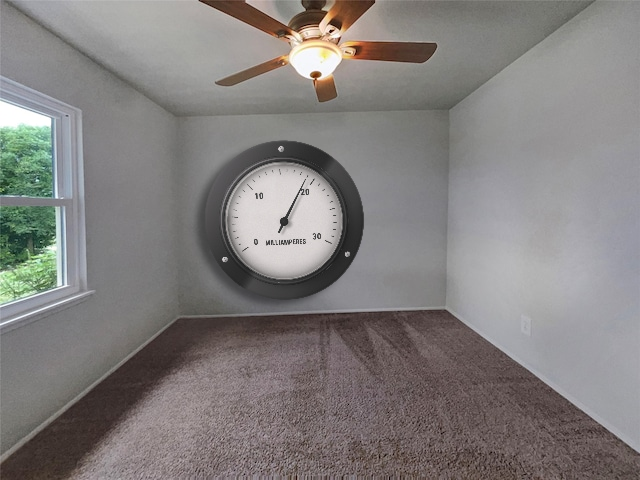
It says 19; mA
